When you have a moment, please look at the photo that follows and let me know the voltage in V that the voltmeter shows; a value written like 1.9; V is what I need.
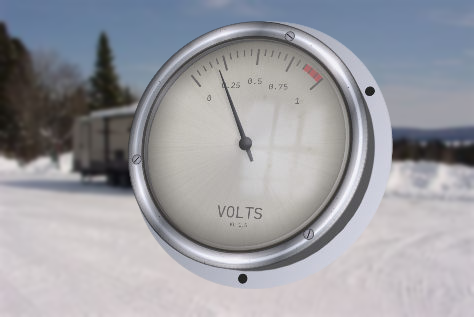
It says 0.2; V
